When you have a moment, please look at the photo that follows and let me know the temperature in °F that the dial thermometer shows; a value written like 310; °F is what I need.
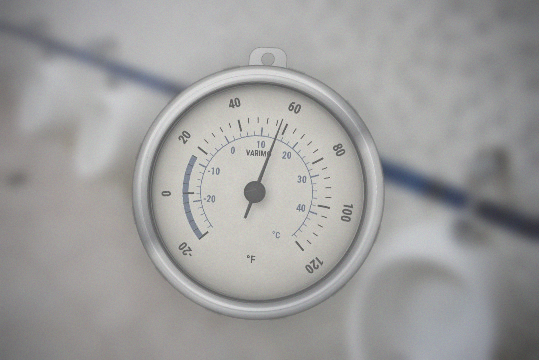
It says 58; °F
